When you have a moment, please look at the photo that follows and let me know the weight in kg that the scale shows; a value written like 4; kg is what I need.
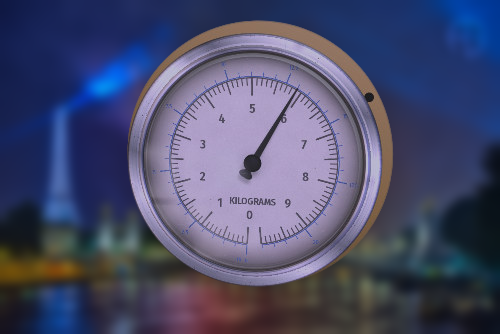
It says 5.9; kg
